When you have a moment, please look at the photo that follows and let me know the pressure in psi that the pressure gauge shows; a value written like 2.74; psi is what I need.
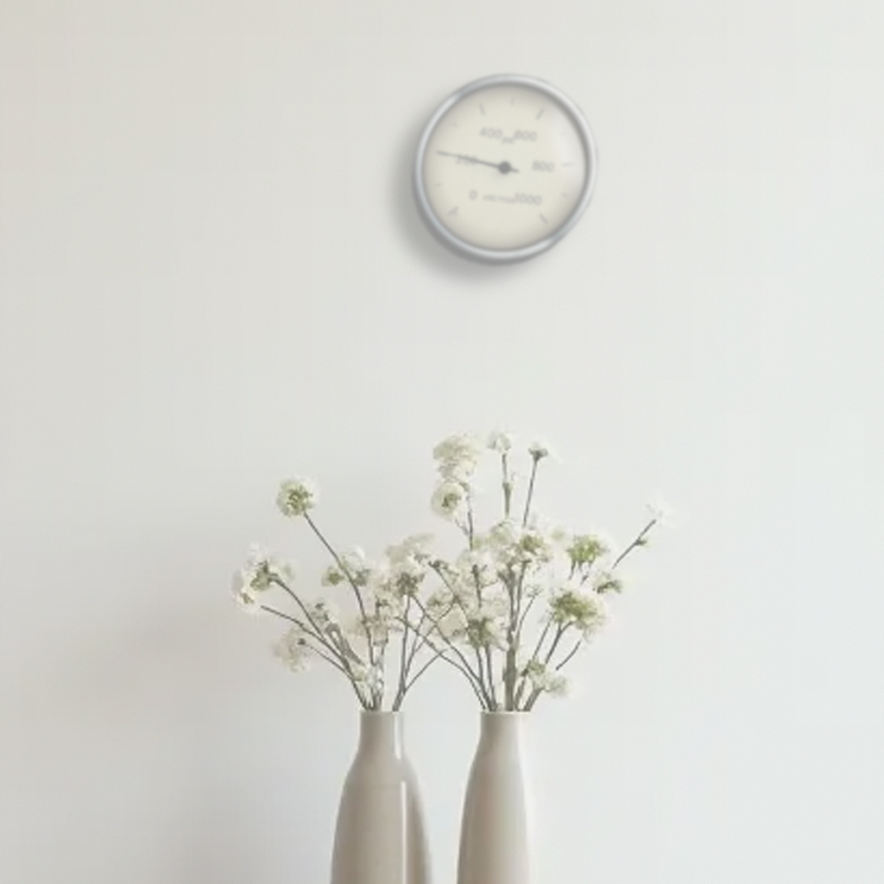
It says 200; psi
